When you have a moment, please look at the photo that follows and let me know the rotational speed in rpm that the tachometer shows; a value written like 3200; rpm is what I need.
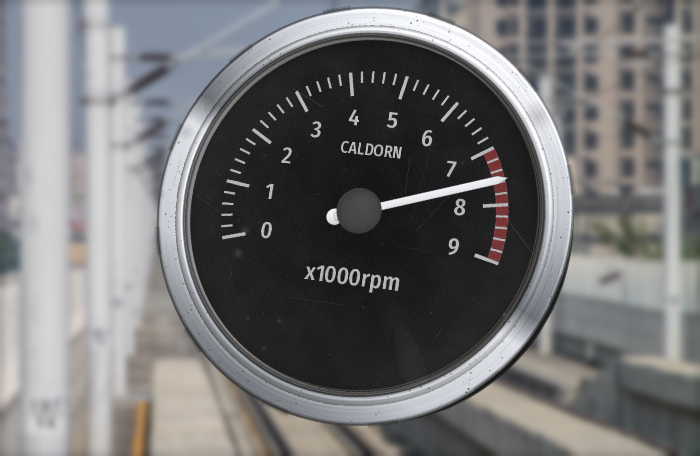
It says 7600; rpm
